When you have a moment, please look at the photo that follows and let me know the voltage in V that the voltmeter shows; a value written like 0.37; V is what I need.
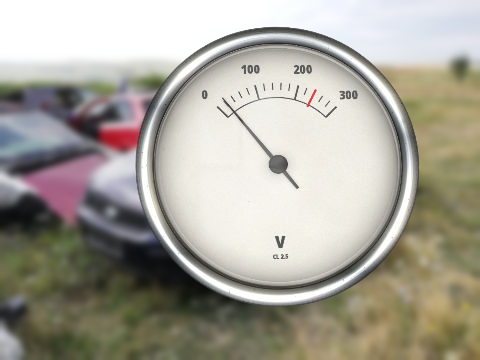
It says 20; V
